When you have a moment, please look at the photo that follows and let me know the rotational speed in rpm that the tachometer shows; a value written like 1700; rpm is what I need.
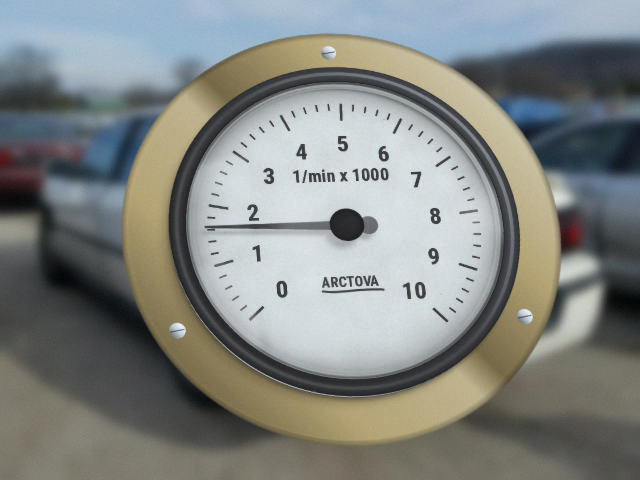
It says 1600; rpm
